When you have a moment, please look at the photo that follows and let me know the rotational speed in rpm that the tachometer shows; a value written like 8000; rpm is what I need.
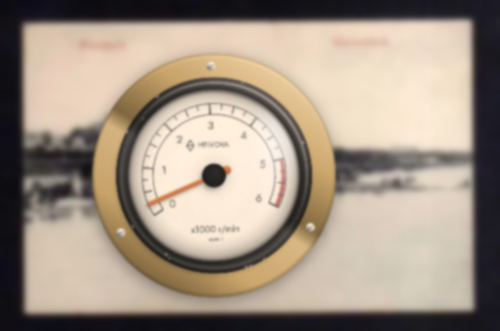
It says 250; rpm
